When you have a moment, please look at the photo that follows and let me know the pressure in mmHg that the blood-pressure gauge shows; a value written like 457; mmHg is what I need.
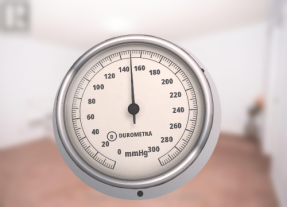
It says 150; mmHg
